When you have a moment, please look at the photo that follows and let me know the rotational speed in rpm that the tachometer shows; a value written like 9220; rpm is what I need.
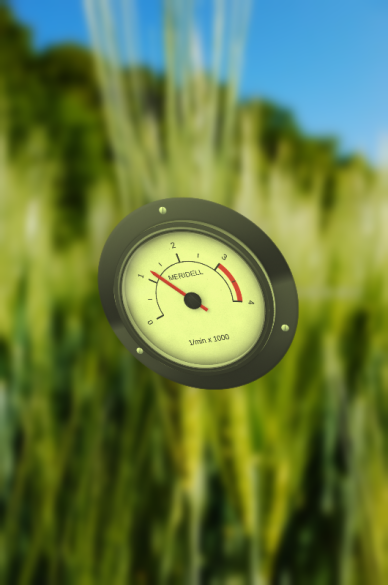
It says 1250; rpm
